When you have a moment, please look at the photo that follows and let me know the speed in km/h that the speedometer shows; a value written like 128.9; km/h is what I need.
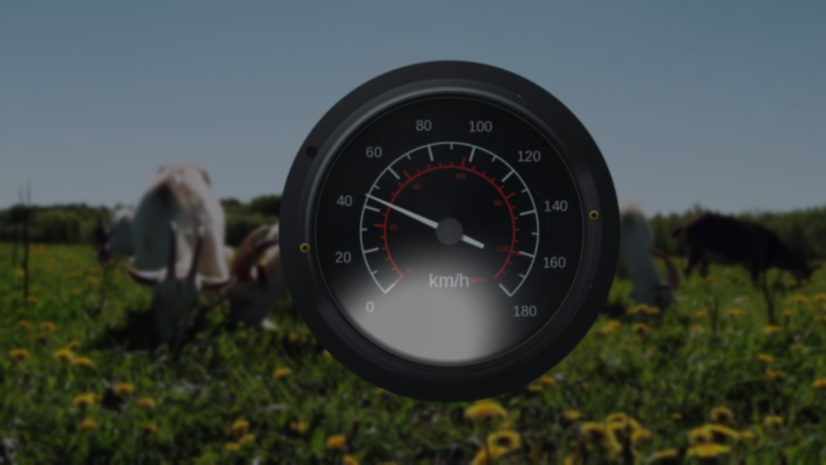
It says 45; km/h
